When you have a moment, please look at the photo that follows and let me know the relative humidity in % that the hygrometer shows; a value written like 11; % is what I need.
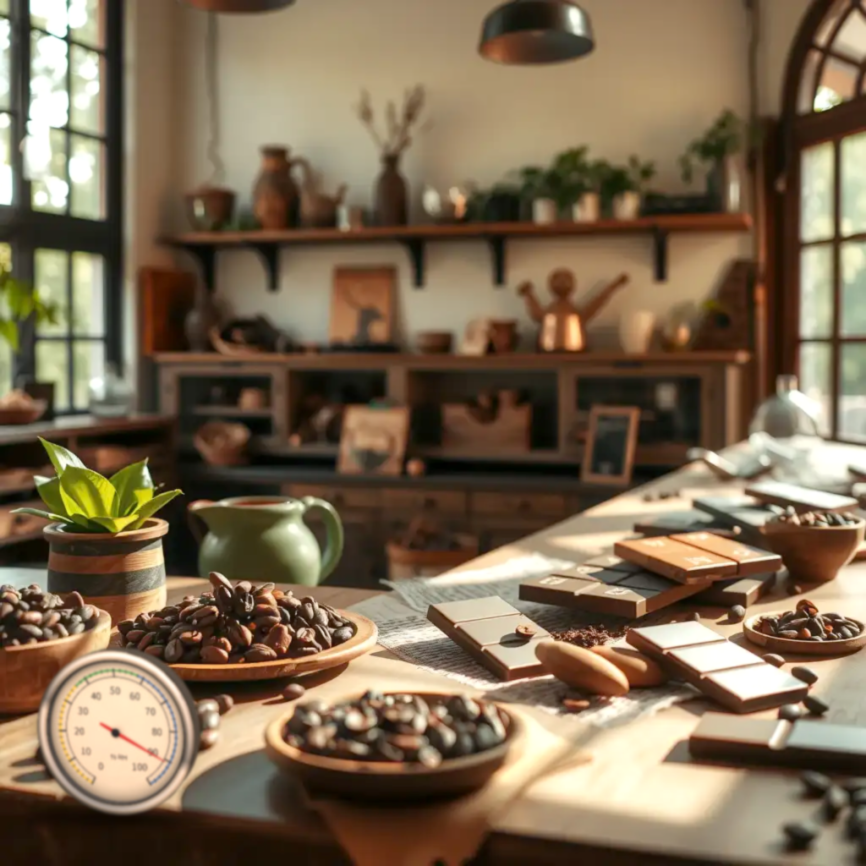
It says 90; %
